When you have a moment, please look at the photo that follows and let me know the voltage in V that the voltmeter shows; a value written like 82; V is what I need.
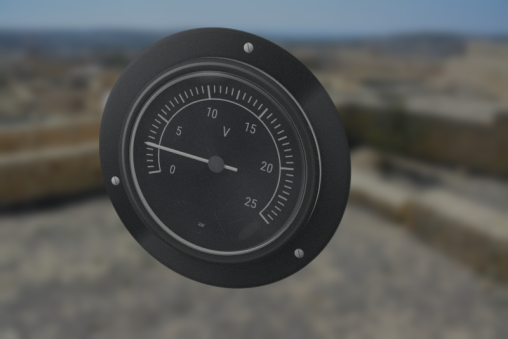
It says 2.5; V
